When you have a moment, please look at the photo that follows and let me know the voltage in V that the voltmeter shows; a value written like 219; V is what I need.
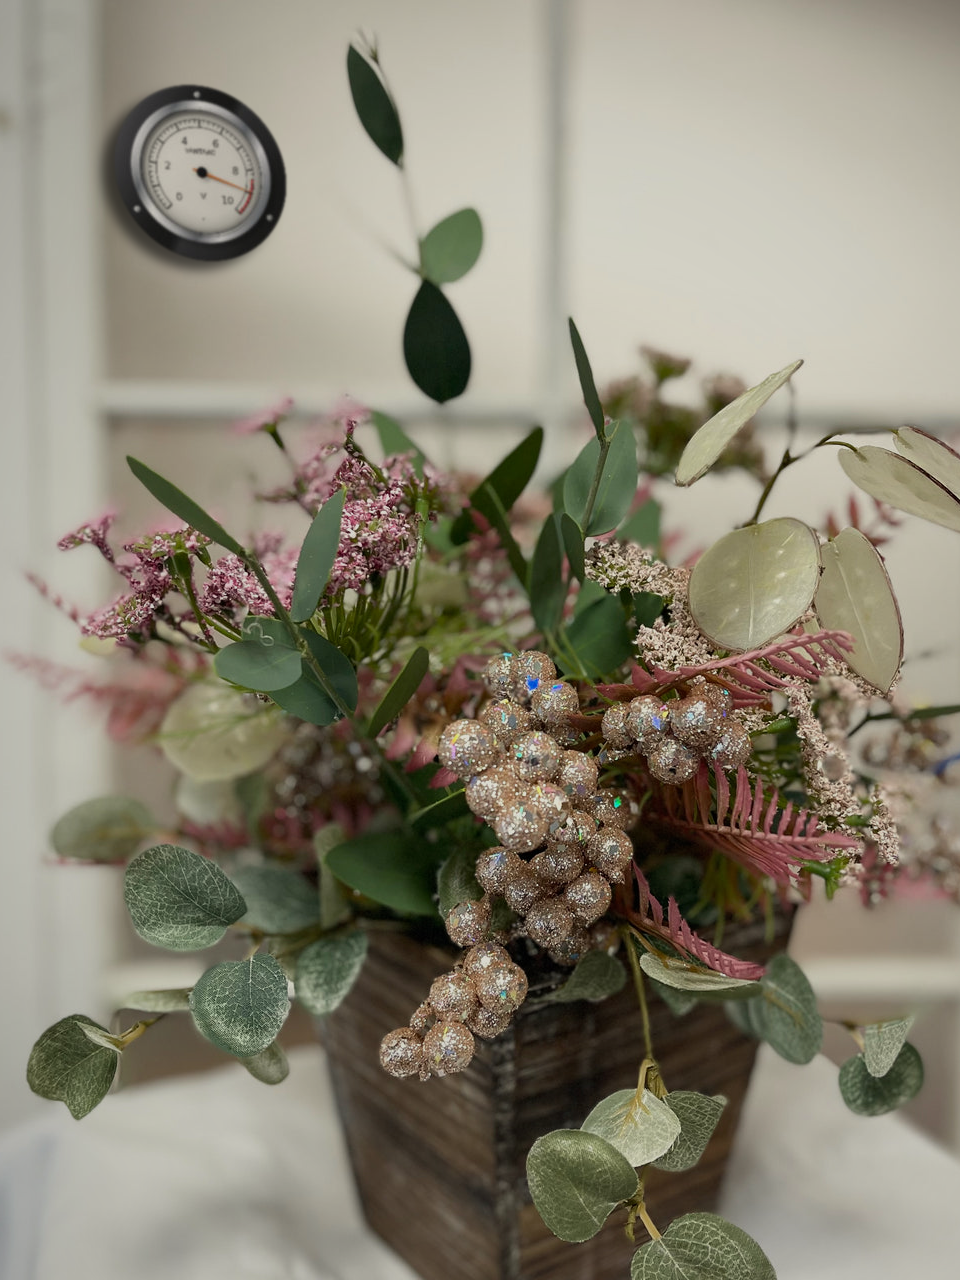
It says 9; V
